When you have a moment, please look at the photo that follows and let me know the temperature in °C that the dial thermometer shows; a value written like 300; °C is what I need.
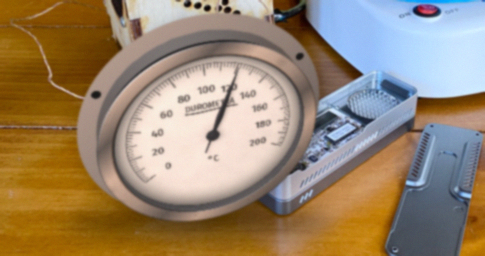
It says 120; °C
